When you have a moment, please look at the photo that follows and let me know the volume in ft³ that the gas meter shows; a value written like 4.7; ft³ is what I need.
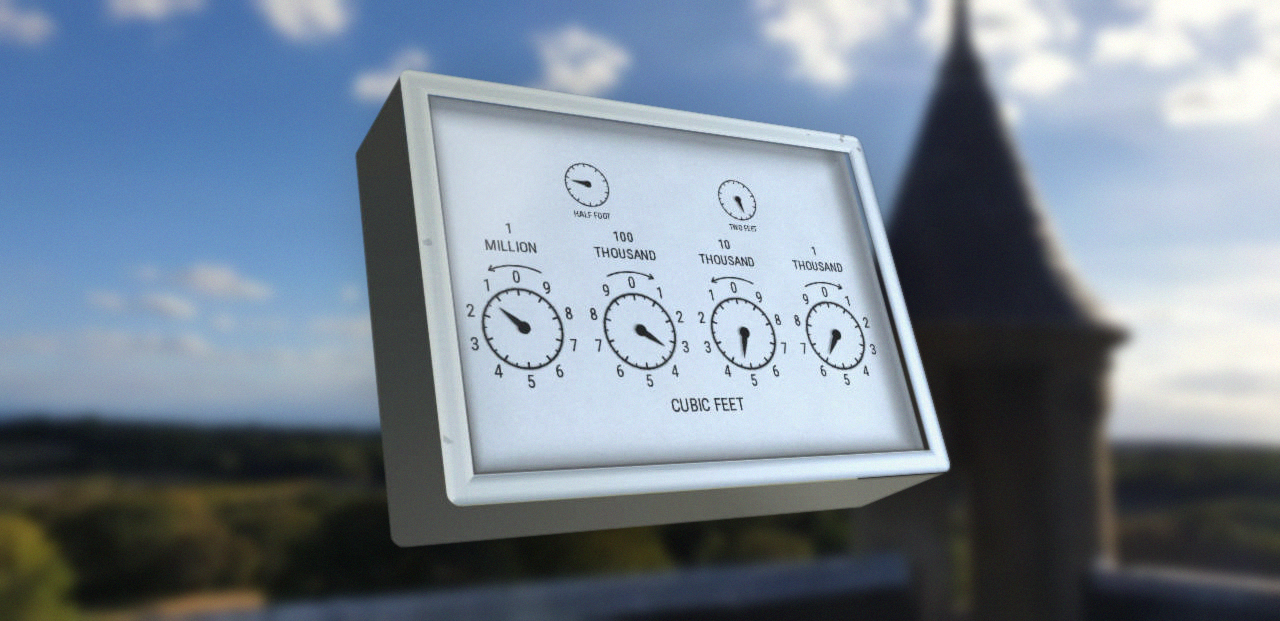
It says 134600; ft³
